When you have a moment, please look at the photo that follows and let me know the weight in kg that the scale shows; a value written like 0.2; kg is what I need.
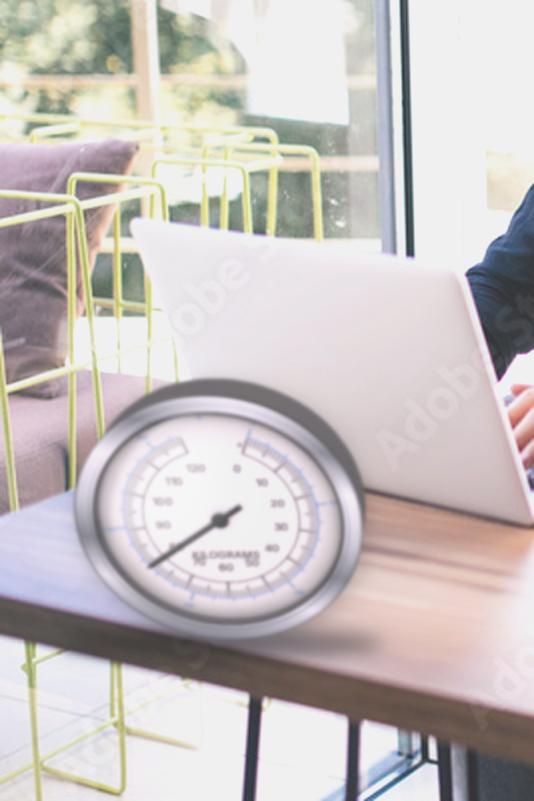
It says 80; kg
